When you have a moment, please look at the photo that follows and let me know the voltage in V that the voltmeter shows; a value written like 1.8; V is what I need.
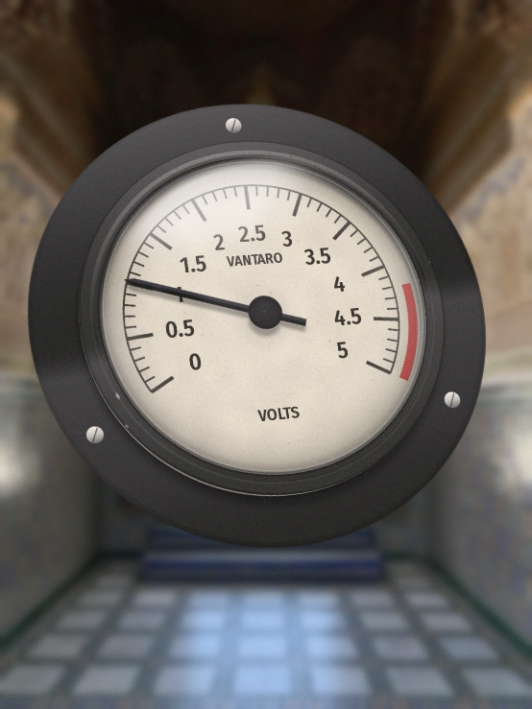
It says 1; V
